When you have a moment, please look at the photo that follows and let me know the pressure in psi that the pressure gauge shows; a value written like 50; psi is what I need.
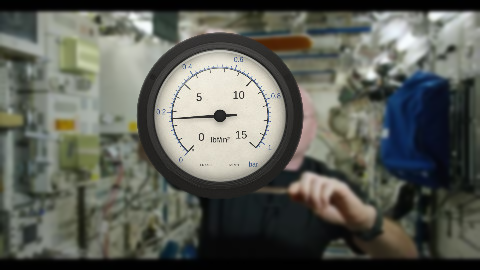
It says 2.5; psi
